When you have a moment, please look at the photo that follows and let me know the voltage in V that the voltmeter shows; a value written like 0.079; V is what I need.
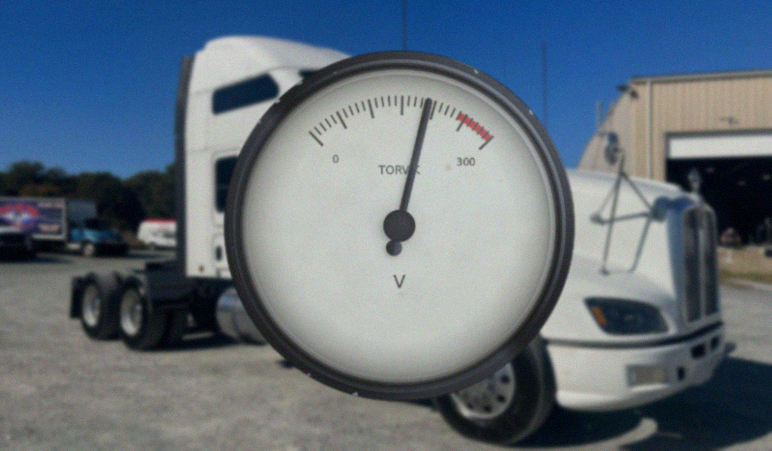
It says 190; V
